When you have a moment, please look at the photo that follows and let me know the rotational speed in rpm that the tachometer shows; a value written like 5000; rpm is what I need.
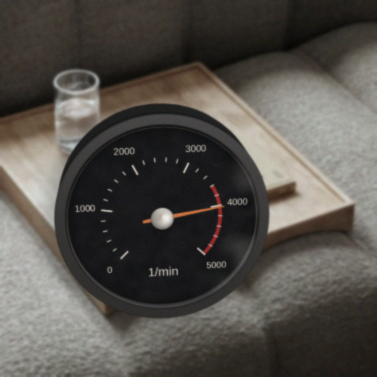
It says 4000; rpm
